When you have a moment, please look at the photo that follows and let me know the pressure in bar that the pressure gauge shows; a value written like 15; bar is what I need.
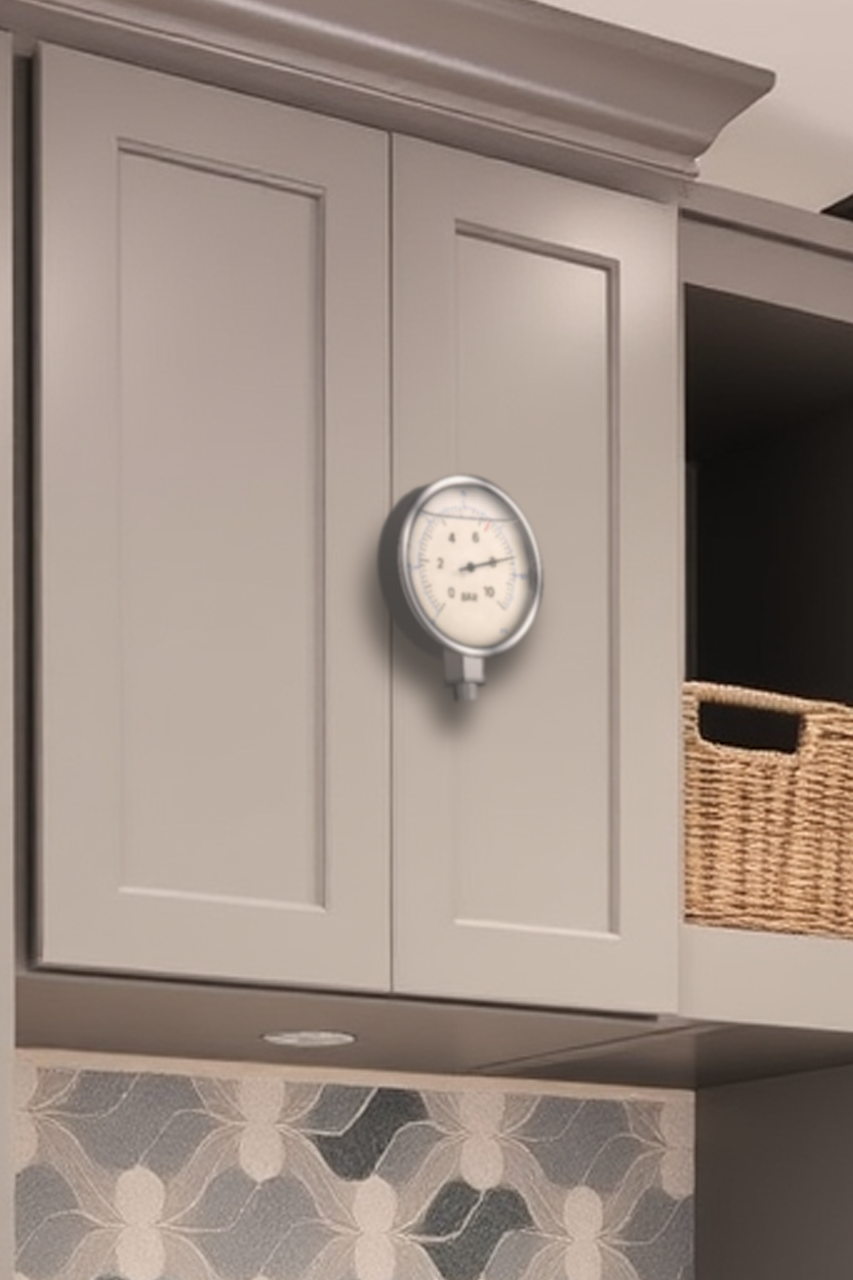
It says 8; bar
